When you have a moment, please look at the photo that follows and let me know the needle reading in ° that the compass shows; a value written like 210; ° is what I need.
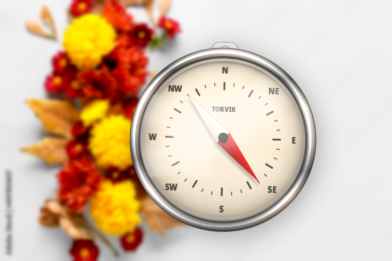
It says 140; °
